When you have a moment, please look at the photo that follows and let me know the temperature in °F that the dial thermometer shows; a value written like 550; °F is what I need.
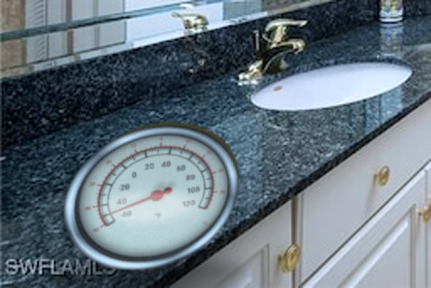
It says -50; °F
